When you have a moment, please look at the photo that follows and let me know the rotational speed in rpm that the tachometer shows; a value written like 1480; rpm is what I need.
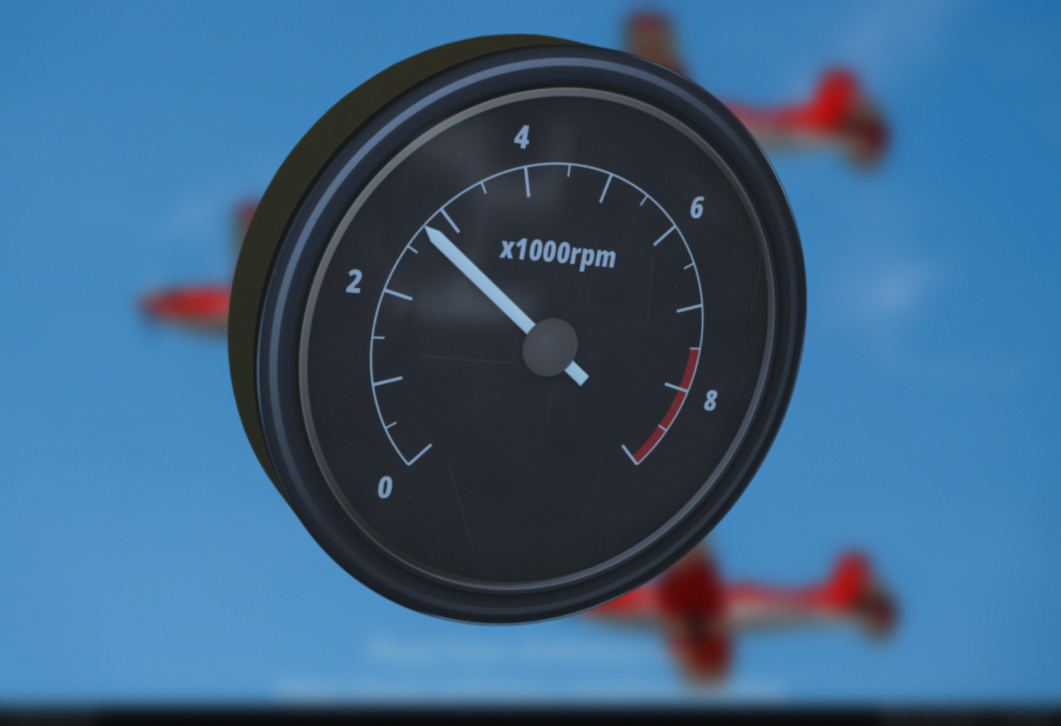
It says 2750; rpm
